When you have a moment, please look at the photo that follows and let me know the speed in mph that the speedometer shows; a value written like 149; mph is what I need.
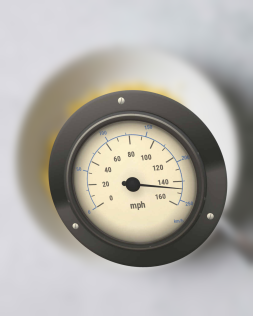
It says 145; mph
